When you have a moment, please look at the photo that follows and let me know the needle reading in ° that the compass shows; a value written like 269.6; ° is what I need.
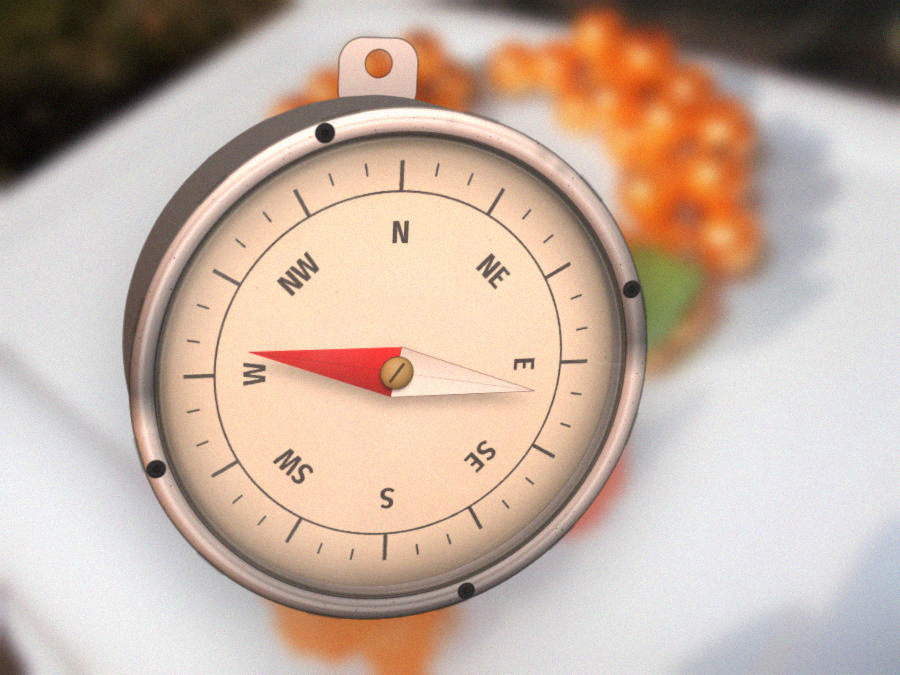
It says 280; °
